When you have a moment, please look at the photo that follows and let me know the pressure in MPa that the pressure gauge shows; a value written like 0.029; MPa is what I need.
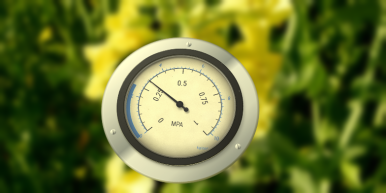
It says 0.3; MPa
